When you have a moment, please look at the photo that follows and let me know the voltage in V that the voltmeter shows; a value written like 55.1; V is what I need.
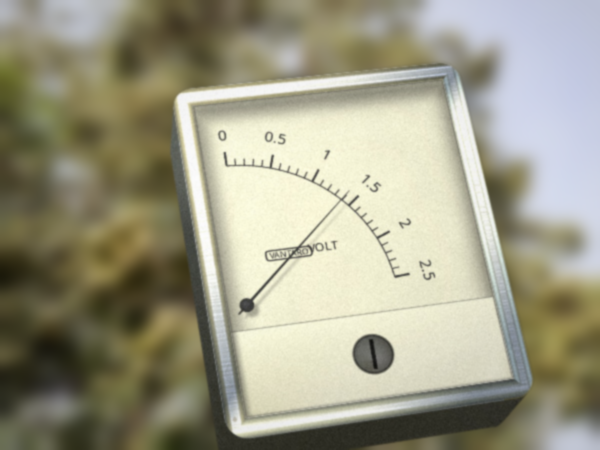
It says 1.4; V
